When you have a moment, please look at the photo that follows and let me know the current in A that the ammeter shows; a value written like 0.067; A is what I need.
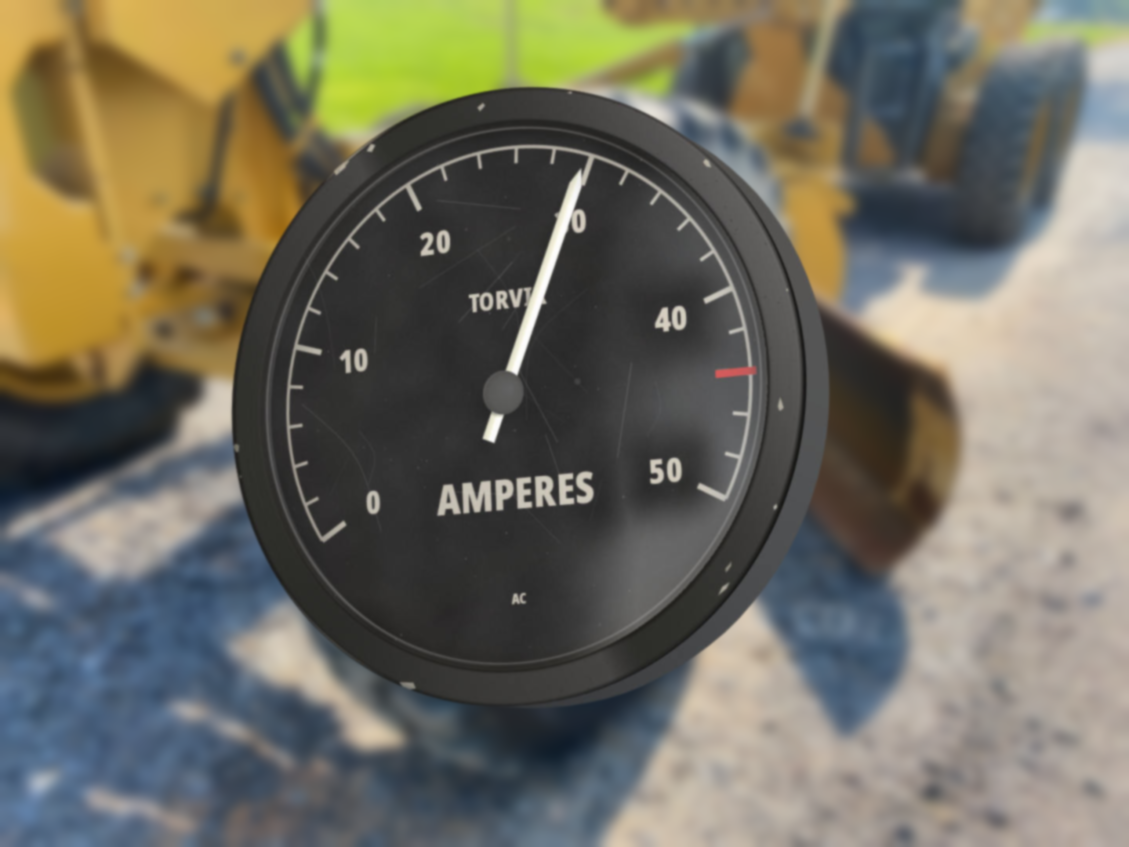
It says 30; A
